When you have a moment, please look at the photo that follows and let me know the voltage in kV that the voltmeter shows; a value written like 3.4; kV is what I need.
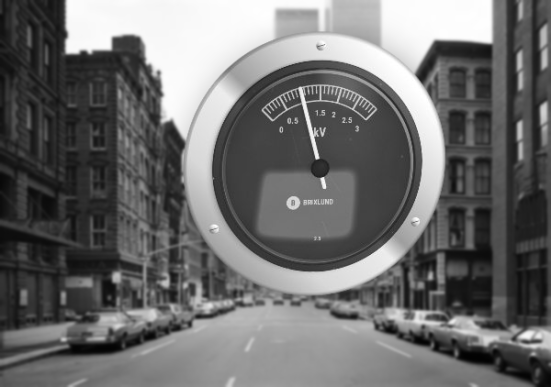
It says 1; kV
